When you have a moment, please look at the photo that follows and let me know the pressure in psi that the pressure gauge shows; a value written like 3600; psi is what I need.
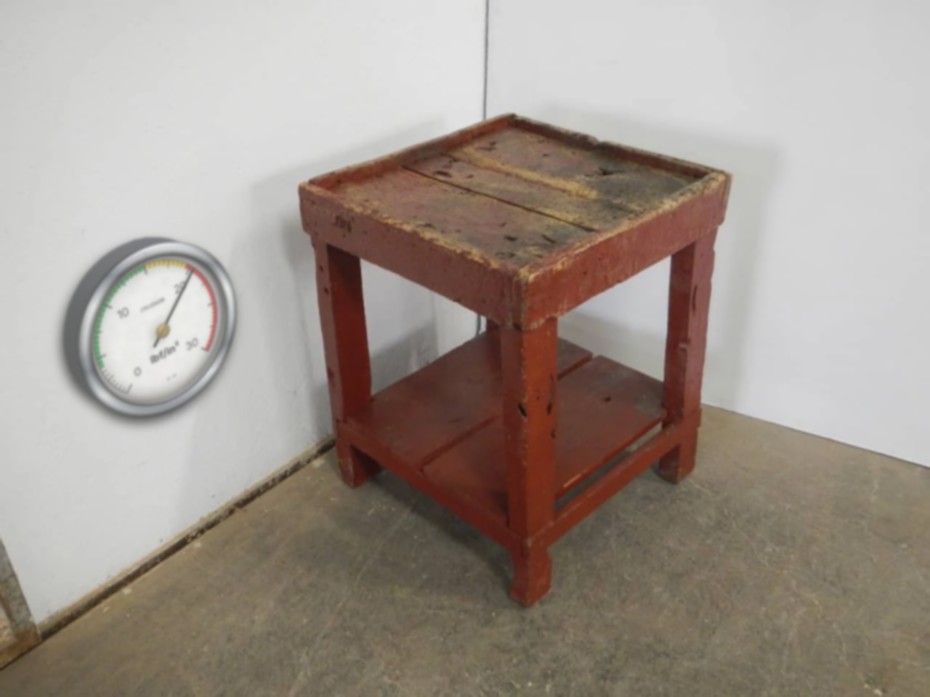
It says 20; psi
